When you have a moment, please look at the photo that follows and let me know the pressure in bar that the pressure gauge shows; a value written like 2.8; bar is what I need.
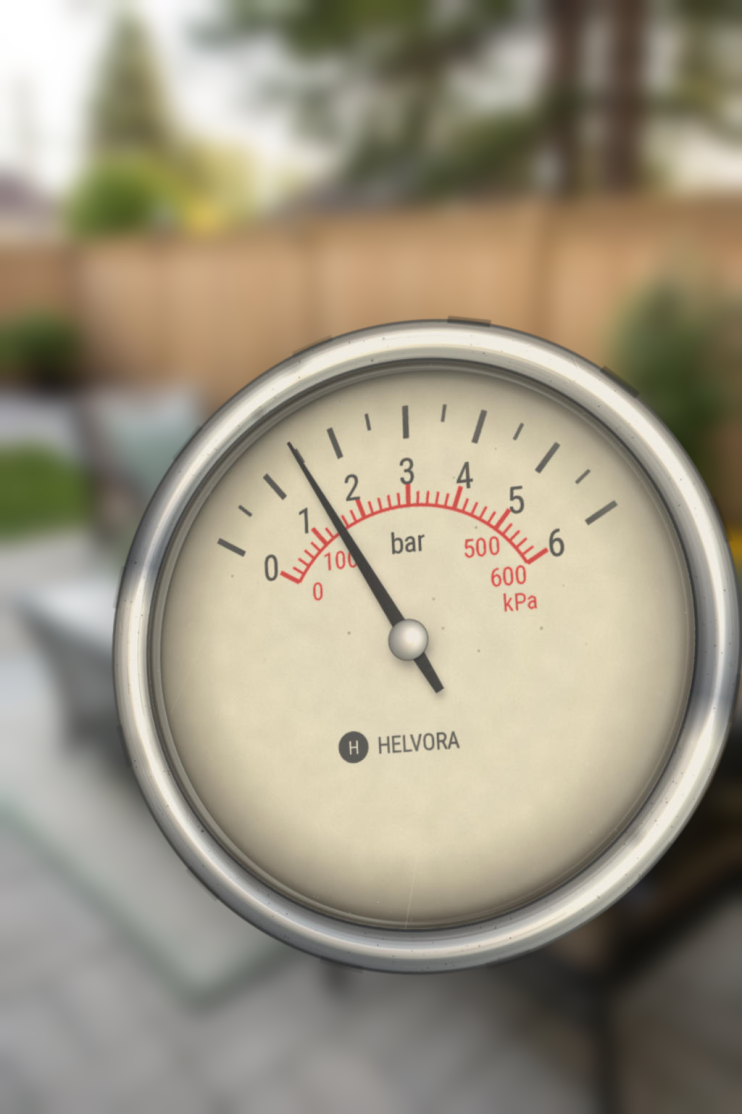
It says 1.5; bar
